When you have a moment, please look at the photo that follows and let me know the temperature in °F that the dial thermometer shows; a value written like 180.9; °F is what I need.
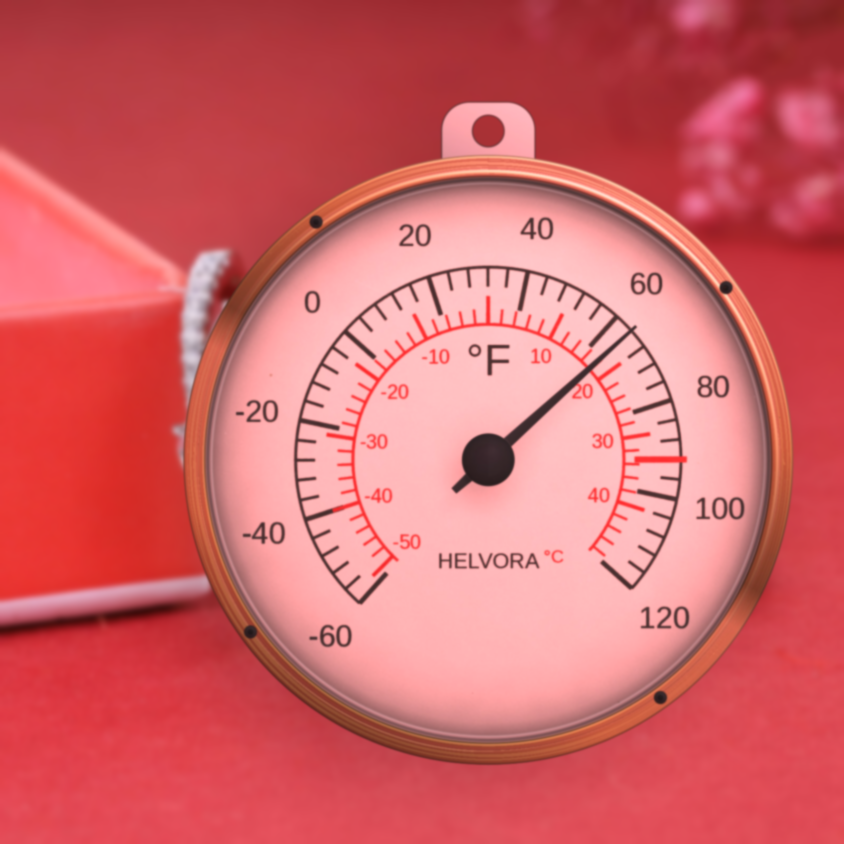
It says 64; °F
